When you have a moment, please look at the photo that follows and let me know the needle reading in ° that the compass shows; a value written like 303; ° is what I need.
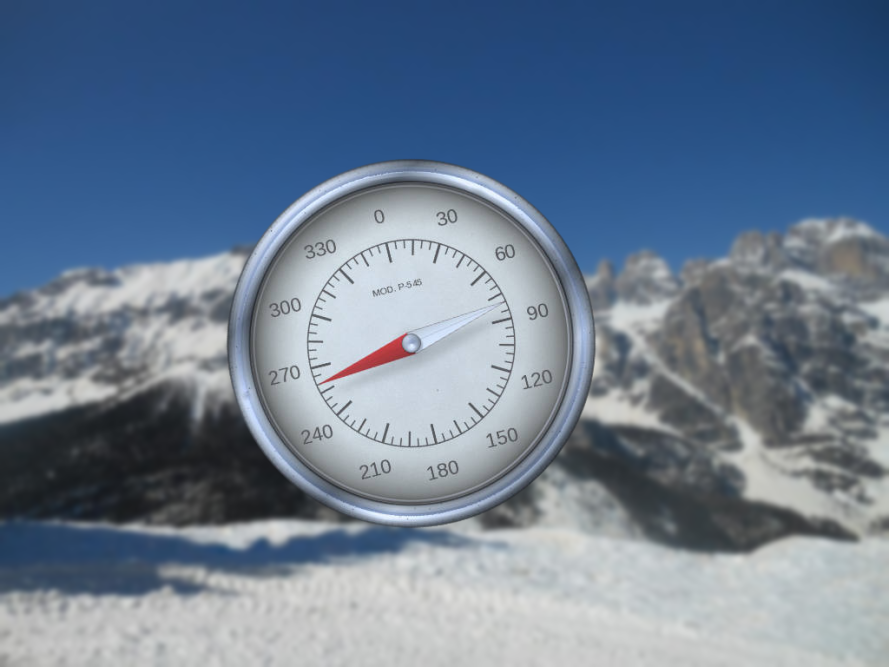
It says 260; °
